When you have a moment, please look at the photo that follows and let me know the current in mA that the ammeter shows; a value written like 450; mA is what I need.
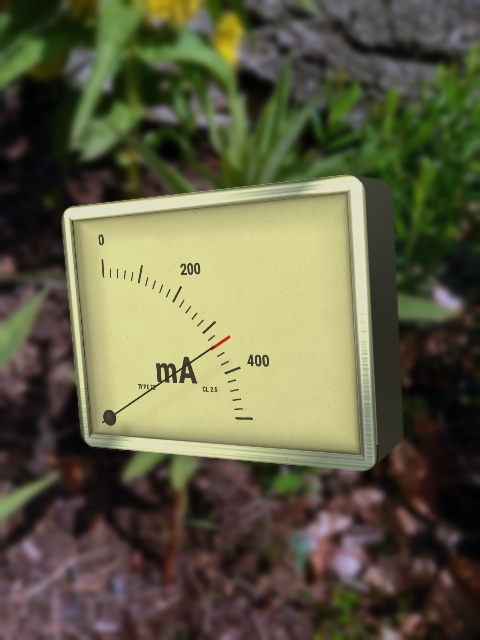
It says 340; mA
